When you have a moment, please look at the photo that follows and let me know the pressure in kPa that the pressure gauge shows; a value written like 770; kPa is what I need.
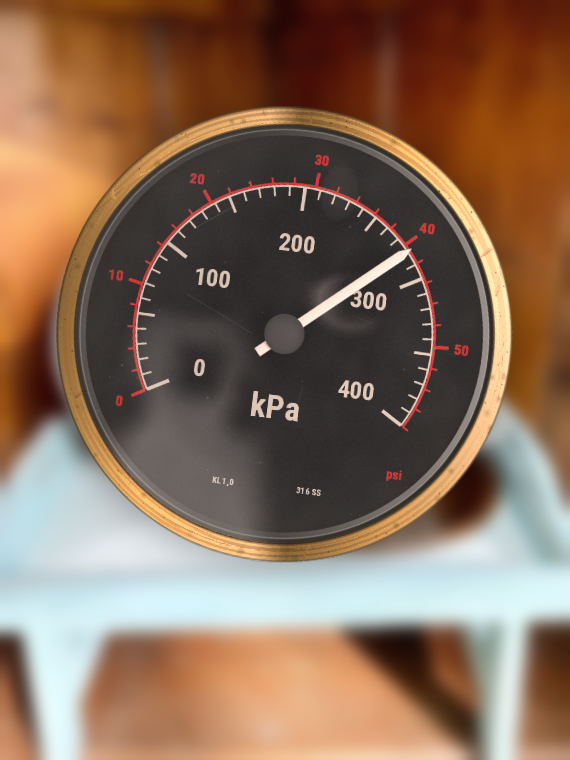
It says 280; kPa
